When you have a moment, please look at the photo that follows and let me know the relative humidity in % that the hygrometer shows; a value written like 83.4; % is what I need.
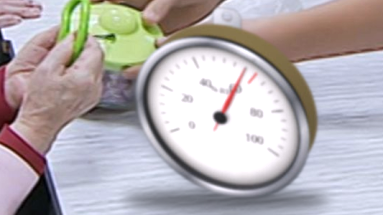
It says 60; %
